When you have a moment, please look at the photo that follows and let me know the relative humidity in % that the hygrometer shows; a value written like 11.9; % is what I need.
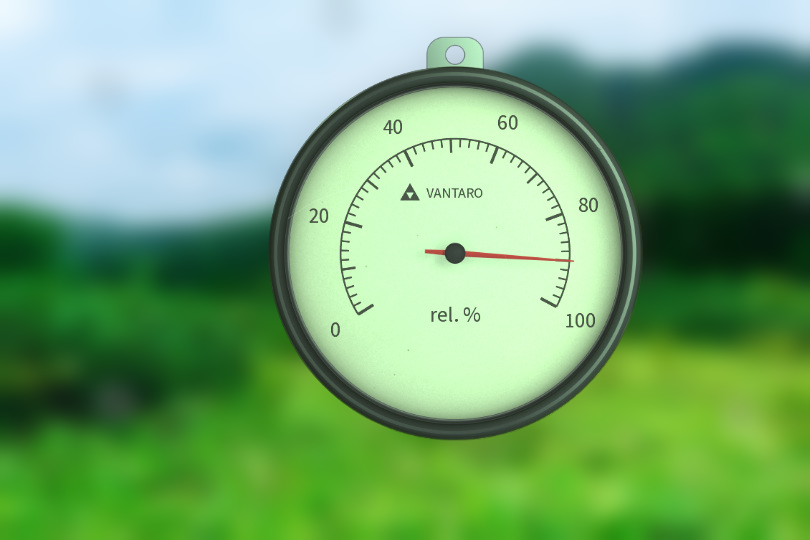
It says 90; %
